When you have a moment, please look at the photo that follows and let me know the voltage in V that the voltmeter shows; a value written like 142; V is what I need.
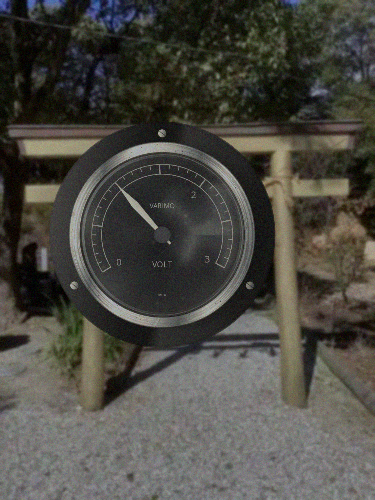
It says 1; V
